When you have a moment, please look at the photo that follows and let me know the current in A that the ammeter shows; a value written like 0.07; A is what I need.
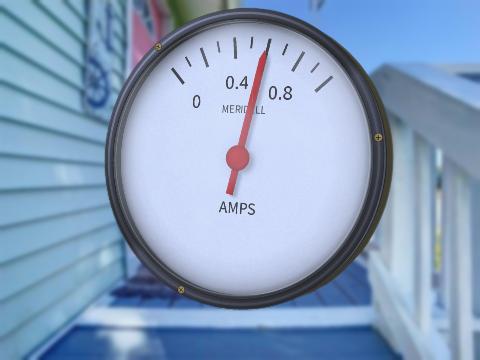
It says 0.6; A
